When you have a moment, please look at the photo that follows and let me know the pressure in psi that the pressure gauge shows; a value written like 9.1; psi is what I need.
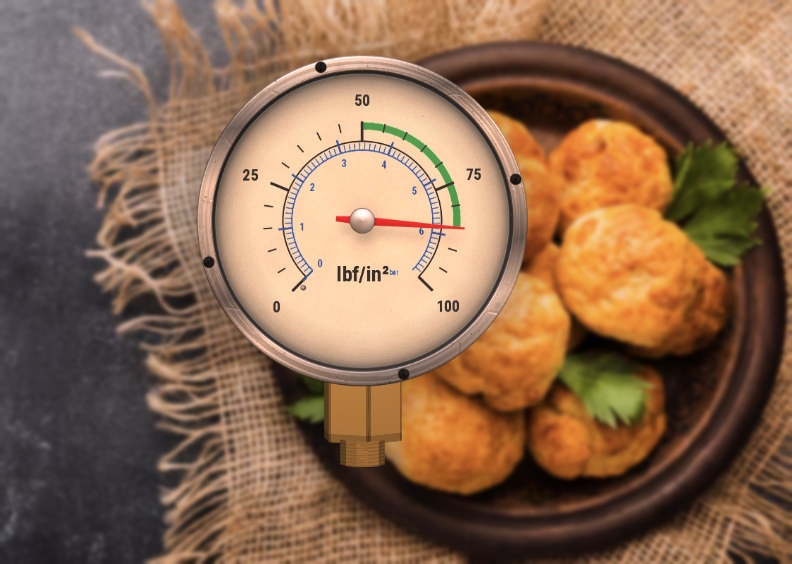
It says 85; psi
